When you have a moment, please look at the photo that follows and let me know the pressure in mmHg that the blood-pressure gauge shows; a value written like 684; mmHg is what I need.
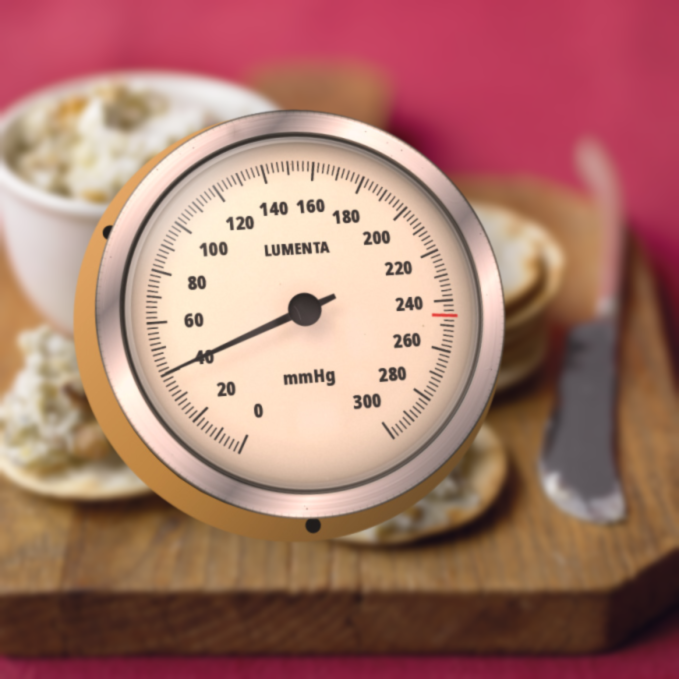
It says 40; mmHg
